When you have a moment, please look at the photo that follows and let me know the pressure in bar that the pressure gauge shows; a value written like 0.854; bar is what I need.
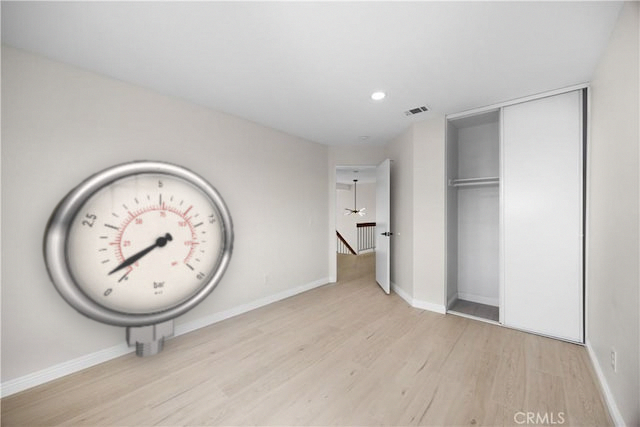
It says 0.5; bar
